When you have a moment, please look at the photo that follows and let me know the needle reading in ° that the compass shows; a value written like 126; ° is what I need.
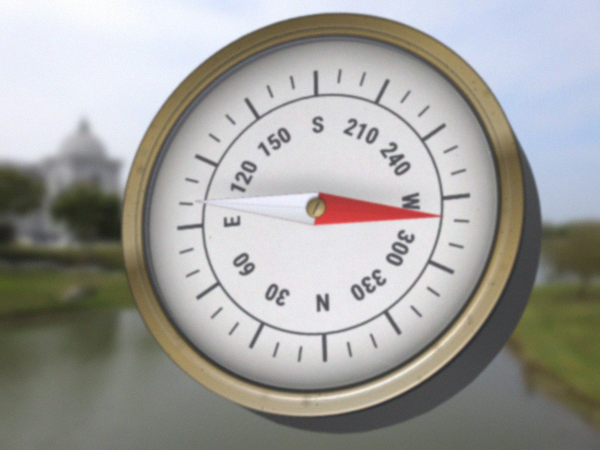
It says 280; °
